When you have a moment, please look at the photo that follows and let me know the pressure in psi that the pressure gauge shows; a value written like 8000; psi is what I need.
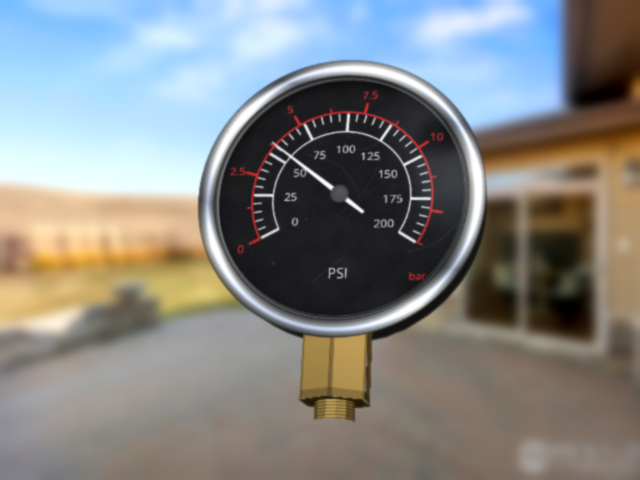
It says 55; psi
